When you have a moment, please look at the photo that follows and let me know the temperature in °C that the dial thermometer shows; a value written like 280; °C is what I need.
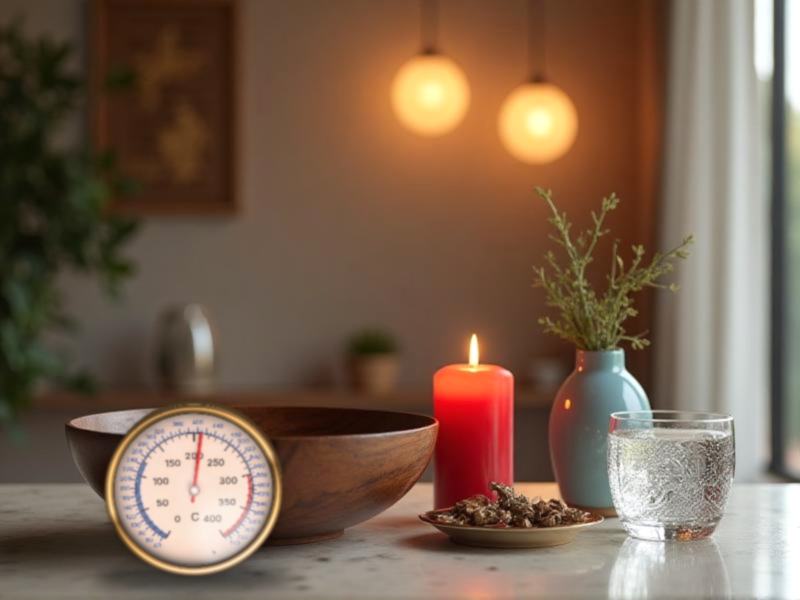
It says 210; °C
